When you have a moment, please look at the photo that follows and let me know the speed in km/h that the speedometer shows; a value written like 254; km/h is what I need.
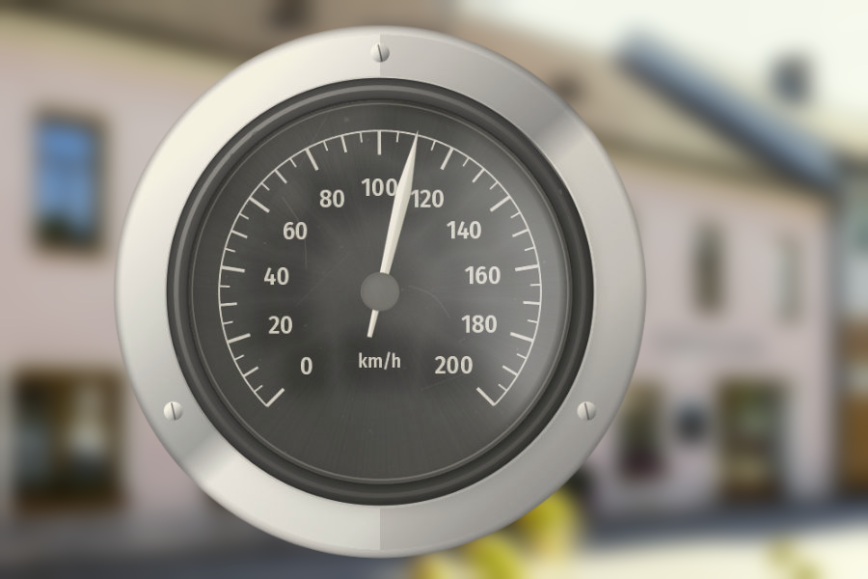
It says 110; km/h
